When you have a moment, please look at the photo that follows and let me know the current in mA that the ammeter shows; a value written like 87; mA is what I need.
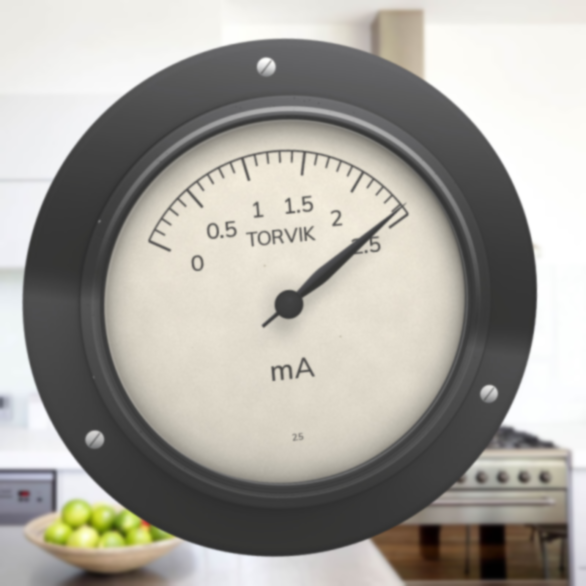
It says 2.4; mA
